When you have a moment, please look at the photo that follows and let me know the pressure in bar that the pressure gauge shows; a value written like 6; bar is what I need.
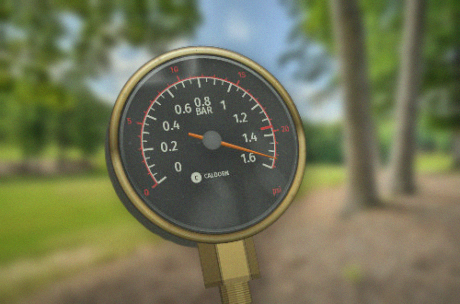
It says 1.55; bar
